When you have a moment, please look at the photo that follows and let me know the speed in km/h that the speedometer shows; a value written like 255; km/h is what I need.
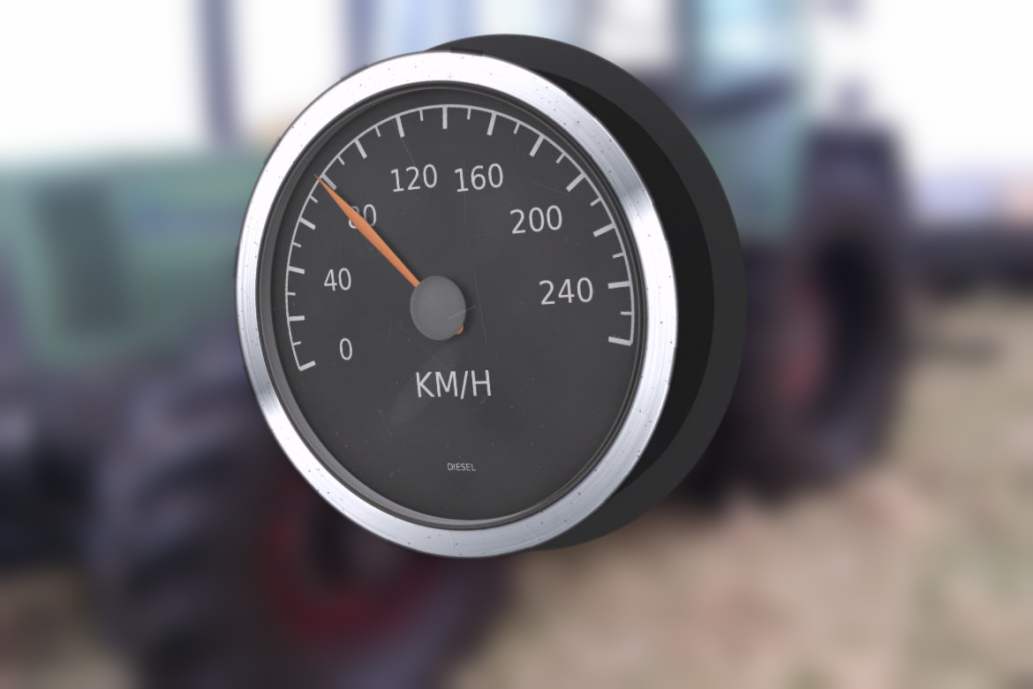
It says 80; km/h
